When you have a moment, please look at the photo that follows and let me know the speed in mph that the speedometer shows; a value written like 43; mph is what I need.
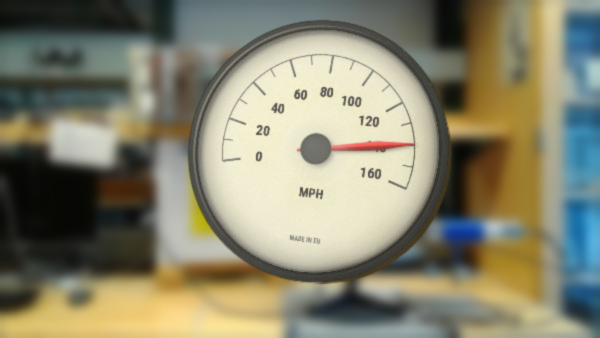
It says 140; mph
